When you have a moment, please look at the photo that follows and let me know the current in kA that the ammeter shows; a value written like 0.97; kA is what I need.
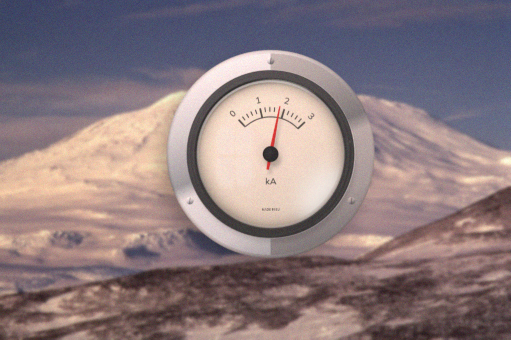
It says 1.8; kA
